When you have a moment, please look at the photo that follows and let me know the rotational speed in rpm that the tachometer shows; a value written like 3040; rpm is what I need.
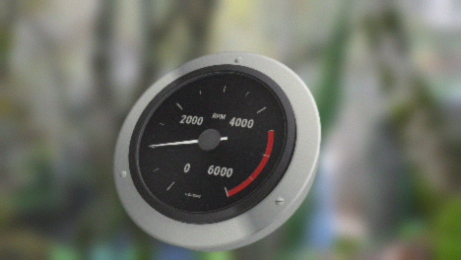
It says 1000; rpm
